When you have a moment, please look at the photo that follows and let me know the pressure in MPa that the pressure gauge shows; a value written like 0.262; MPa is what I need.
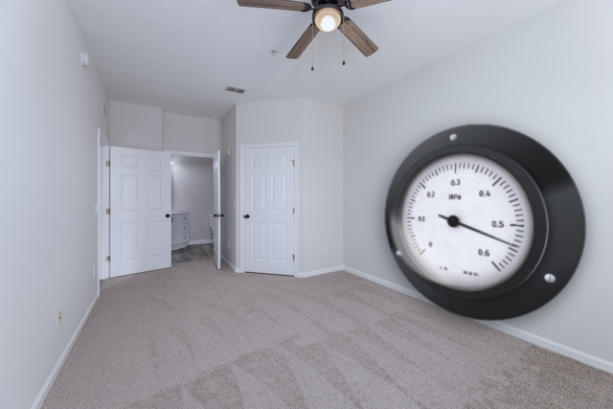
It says 0.54; MPa
